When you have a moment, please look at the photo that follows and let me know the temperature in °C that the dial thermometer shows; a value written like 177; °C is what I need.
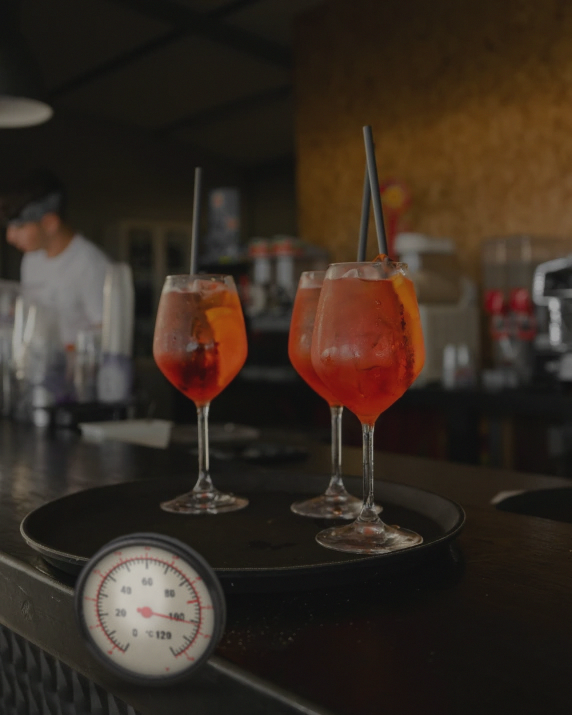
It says 100; °C
